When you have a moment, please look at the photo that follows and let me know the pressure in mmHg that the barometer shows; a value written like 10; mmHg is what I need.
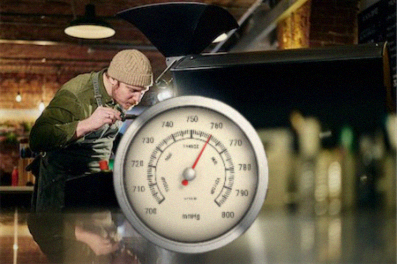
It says 760; mmHg
